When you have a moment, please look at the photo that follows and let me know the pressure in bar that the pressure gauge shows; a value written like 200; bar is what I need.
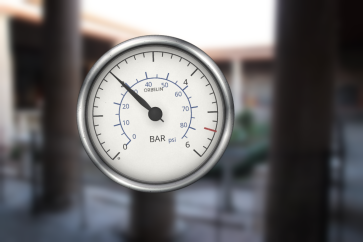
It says 2; bar
